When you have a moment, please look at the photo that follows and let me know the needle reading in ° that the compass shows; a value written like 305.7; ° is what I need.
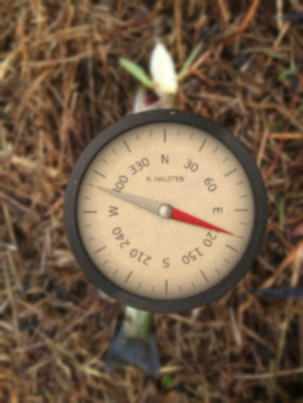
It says 110; °
